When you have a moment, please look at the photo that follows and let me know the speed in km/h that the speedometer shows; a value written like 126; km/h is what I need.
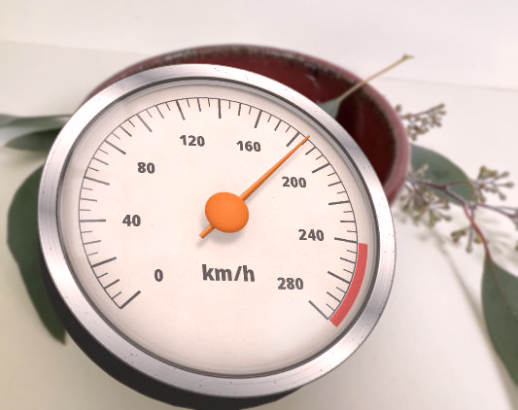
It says 185; km/h
